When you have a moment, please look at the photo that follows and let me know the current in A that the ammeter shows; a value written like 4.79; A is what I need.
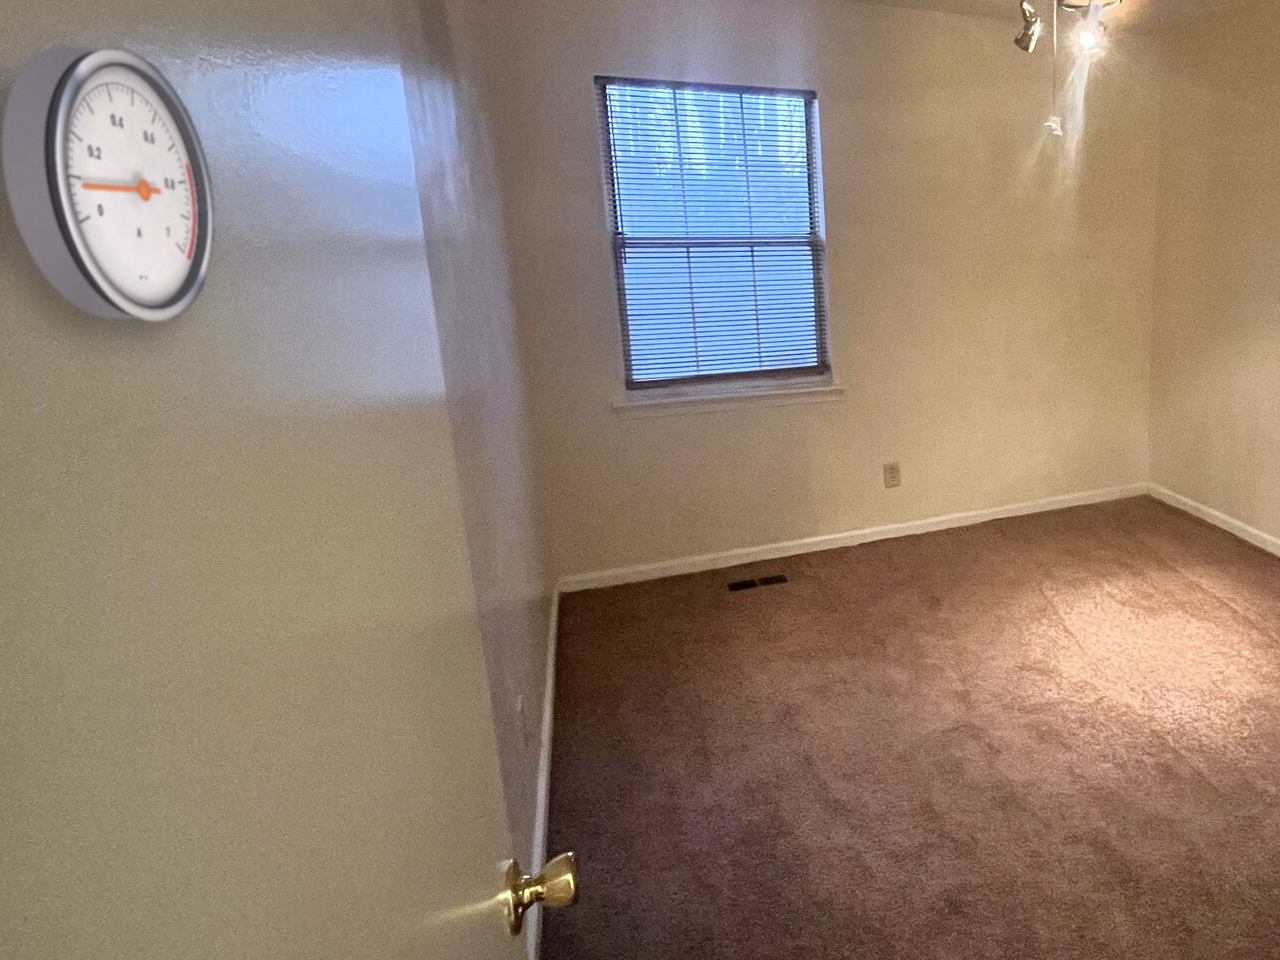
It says 0.08; A
